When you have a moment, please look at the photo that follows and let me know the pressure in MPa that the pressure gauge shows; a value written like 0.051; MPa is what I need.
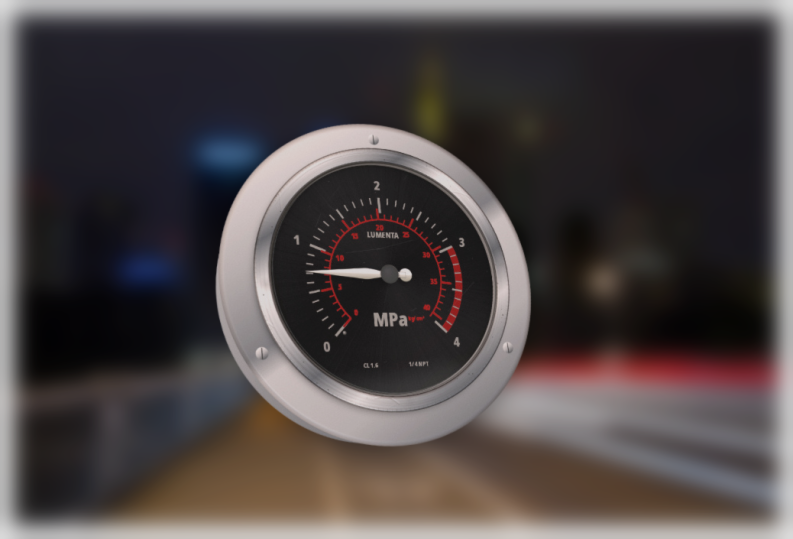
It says 0.7; MPa
